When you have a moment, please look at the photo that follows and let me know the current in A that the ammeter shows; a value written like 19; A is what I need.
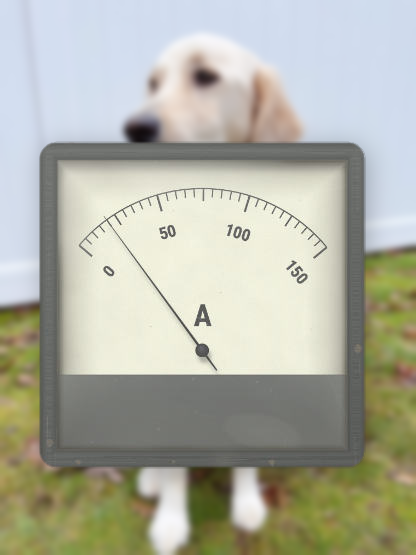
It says 20; A
